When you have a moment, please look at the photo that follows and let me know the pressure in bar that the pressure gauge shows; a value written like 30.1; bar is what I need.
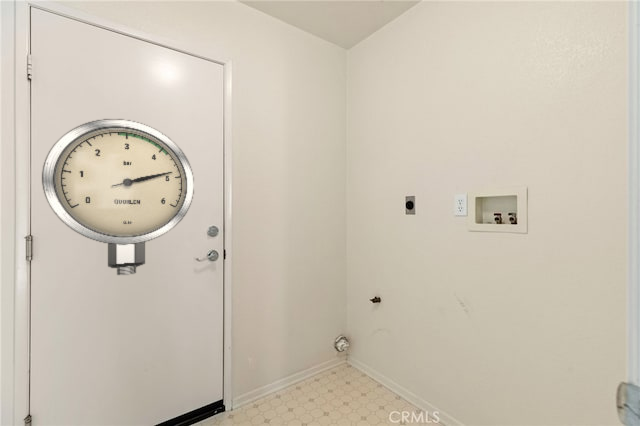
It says 4.8; bar
